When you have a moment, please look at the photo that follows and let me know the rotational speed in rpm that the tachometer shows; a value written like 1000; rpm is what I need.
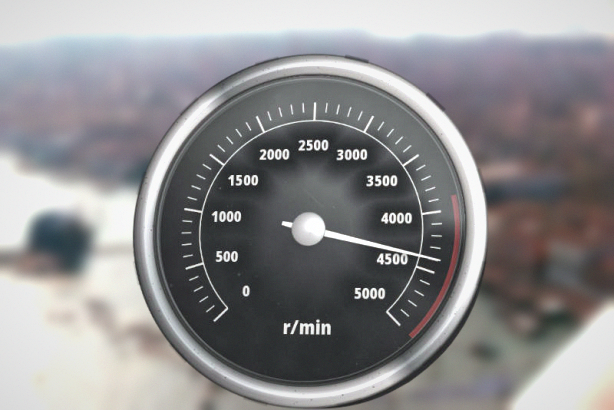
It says 4400; rpm
